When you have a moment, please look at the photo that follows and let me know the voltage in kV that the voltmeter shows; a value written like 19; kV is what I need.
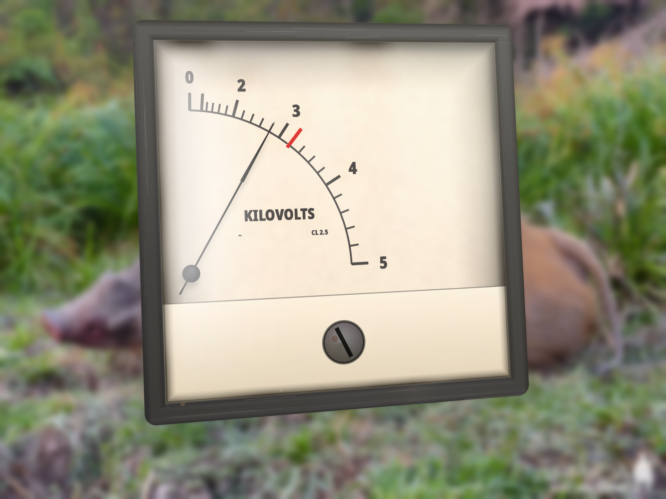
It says 2.8; kV
